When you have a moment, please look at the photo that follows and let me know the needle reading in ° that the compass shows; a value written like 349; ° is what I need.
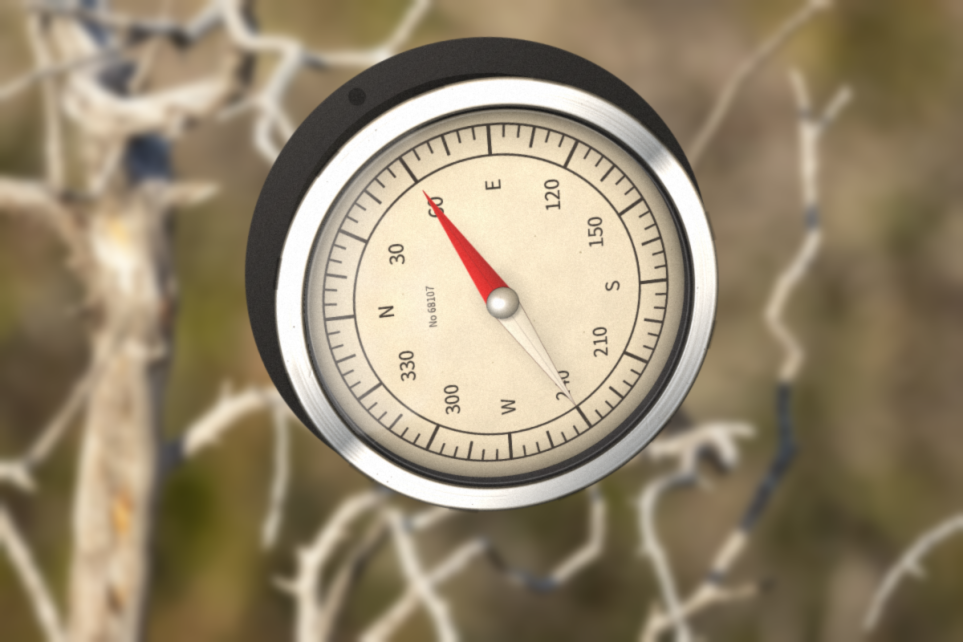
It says 60; °
